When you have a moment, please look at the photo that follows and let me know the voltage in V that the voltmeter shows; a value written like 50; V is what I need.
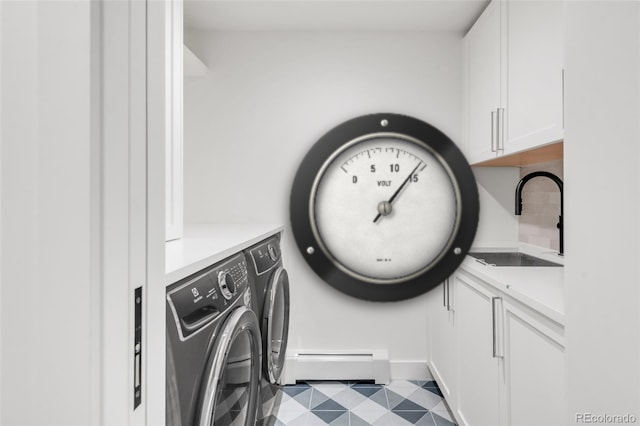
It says 14; V
